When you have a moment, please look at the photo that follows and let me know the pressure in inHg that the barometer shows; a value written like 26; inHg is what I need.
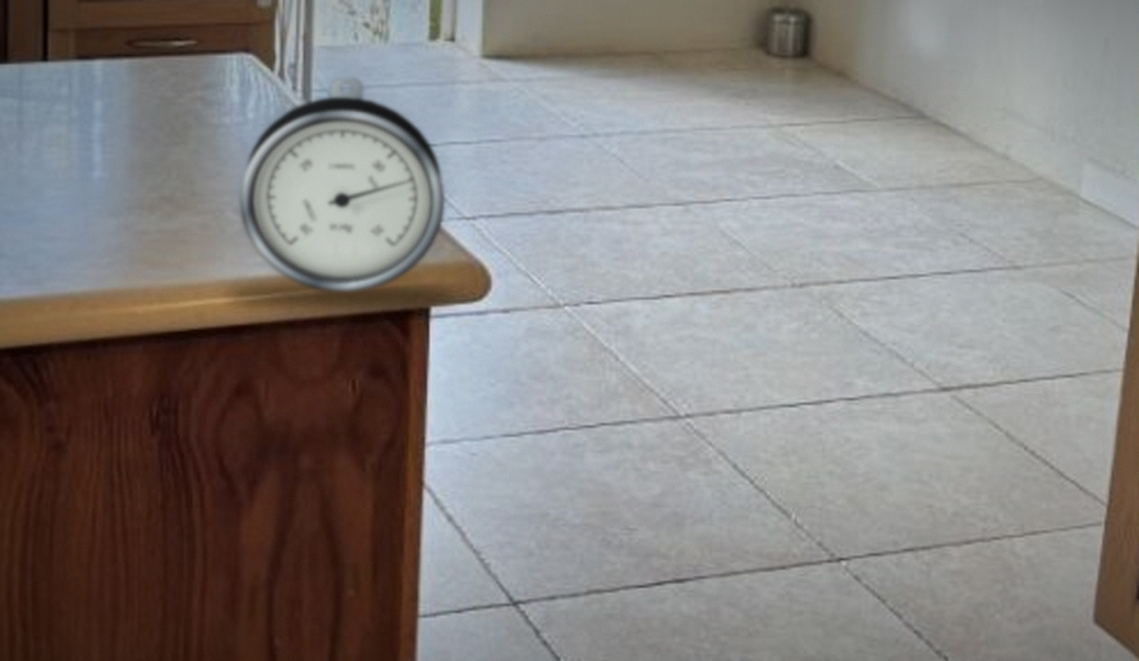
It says 30.3; inHg
